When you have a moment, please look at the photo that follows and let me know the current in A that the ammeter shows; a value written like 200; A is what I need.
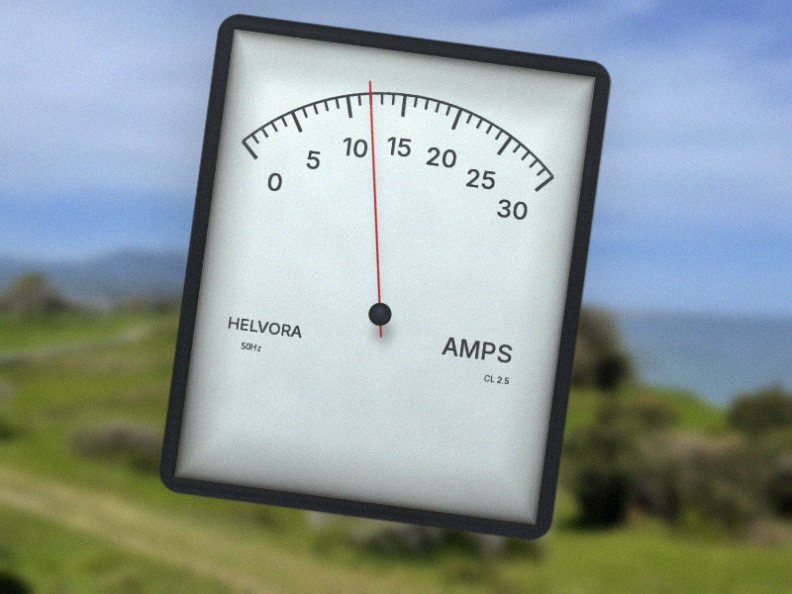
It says 12; A
